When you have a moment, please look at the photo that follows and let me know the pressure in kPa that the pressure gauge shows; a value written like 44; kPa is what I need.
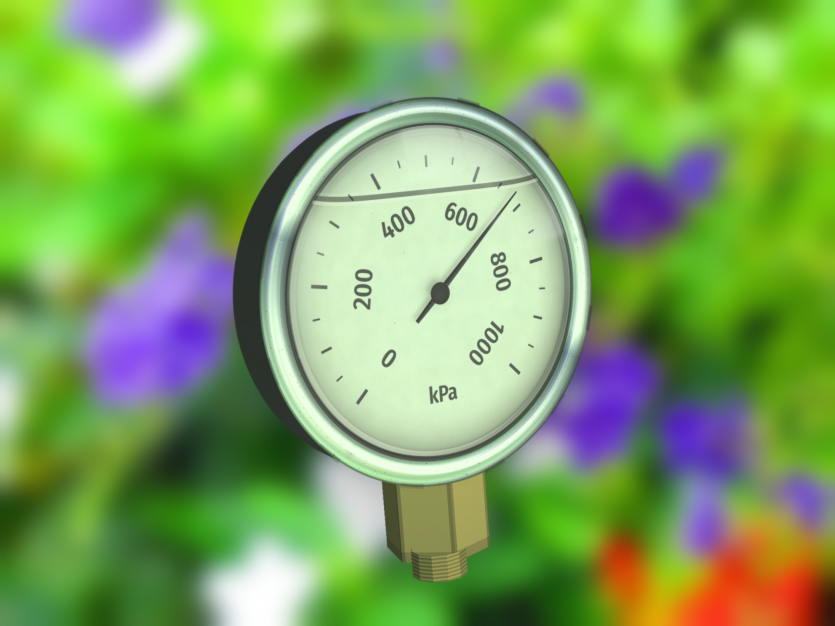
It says 675; kPa
